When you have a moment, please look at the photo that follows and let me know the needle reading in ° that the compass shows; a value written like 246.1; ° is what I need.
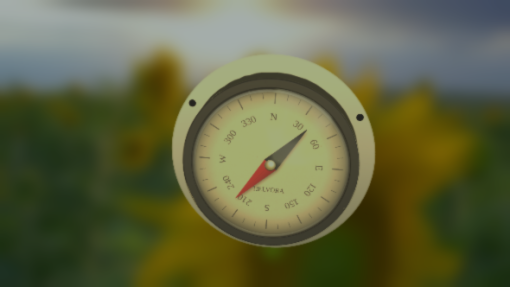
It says 220; °
